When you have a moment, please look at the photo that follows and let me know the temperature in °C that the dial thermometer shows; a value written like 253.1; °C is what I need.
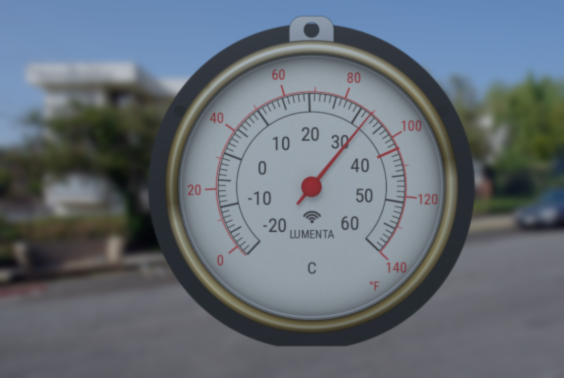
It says 32; °C
